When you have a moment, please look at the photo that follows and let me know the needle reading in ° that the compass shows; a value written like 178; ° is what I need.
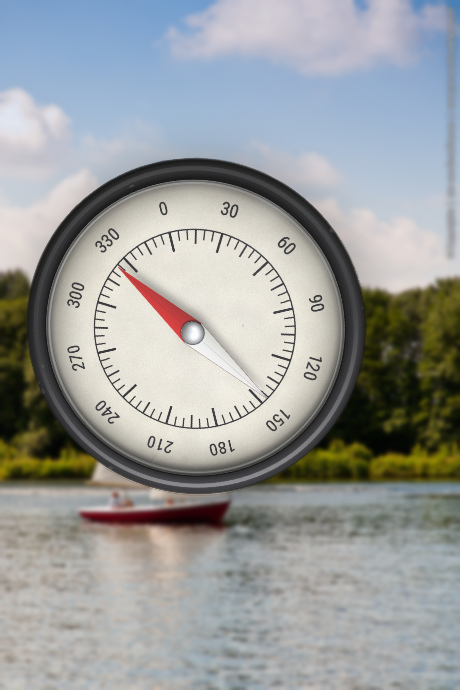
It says 325; °
